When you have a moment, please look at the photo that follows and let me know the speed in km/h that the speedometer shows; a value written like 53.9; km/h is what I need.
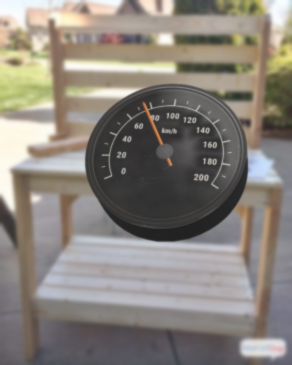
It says 75; km/h
